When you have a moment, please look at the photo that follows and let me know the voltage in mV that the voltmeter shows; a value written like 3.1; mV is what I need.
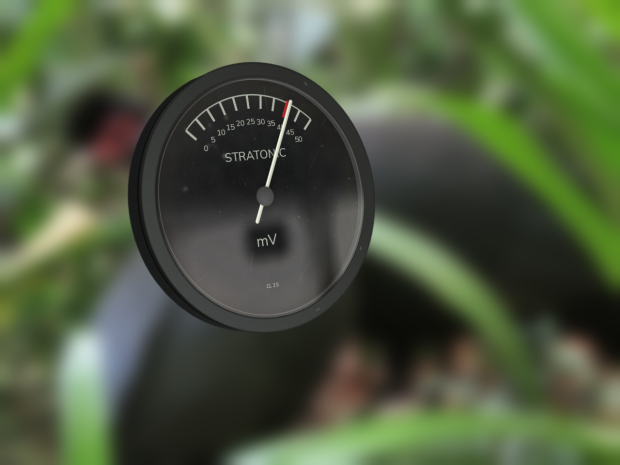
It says 40; mV
